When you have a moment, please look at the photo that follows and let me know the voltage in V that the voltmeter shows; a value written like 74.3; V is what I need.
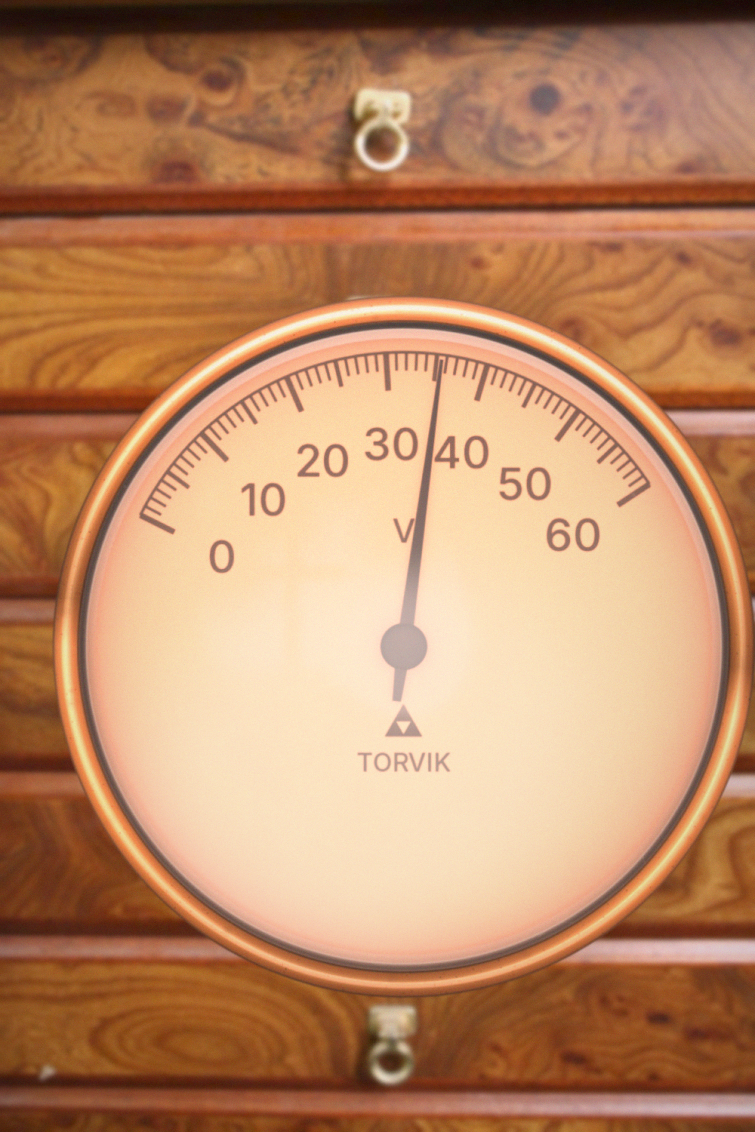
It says 35.5; V
